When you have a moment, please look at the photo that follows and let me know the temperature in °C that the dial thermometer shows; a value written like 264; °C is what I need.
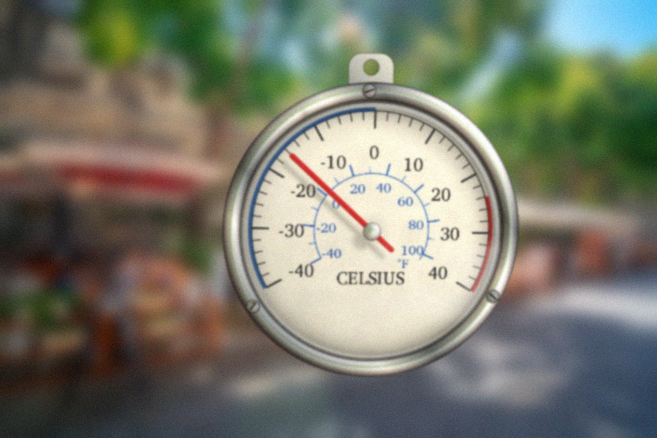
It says -16; °C
